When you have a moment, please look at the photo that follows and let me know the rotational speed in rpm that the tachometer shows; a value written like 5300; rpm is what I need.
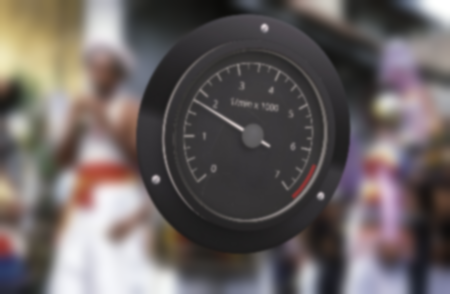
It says 1750; rpm
